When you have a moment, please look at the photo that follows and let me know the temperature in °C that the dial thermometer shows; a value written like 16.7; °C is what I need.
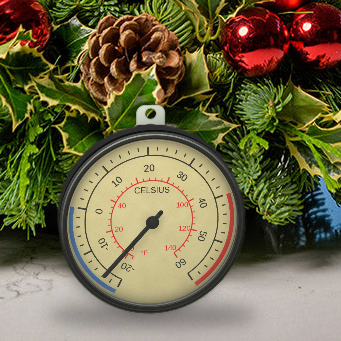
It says -16; °C
